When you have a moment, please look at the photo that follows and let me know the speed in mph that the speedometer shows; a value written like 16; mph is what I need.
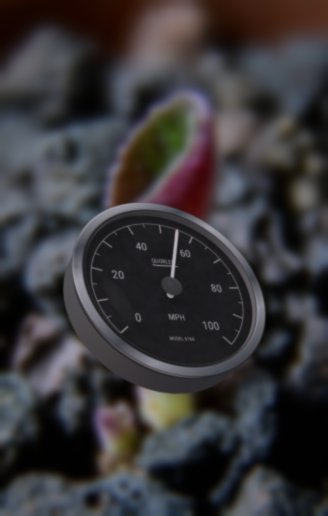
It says 55; mph
